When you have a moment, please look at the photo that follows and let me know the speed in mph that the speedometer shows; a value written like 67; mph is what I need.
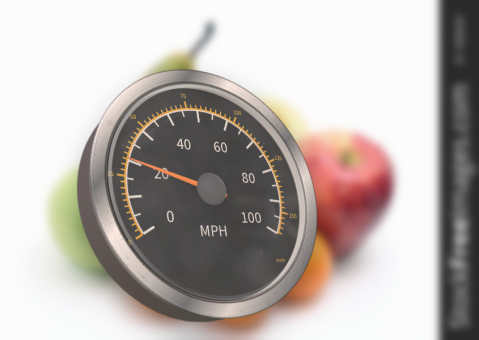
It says 20; mph
